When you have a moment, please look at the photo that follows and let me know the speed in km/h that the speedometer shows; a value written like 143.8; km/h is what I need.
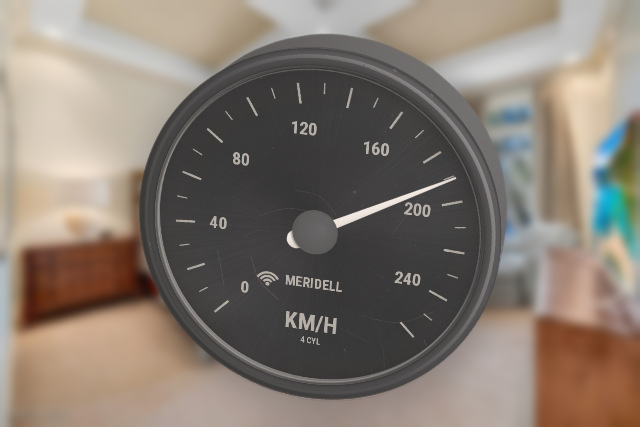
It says 190; km/h
